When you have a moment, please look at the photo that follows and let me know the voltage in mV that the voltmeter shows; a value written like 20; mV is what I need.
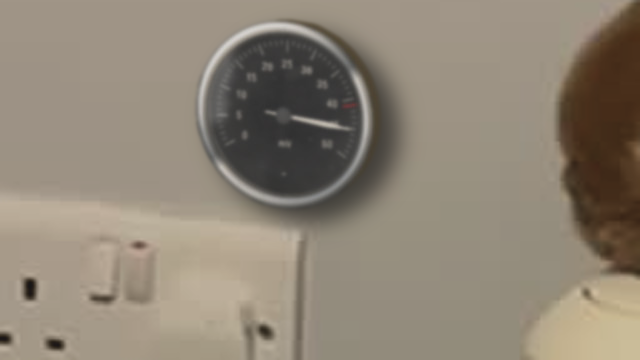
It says 45; mV
